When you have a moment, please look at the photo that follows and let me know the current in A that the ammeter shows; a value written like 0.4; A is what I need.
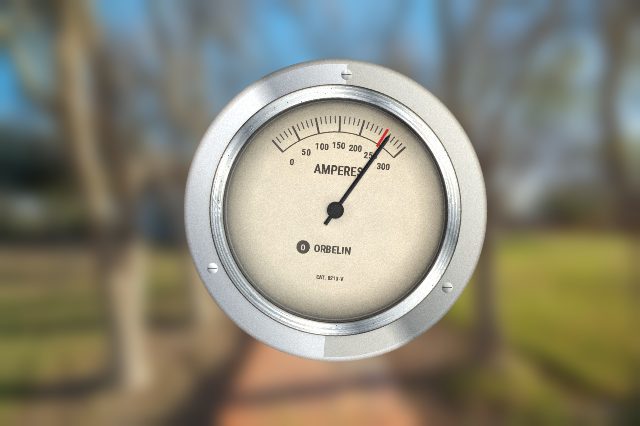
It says 260; A
